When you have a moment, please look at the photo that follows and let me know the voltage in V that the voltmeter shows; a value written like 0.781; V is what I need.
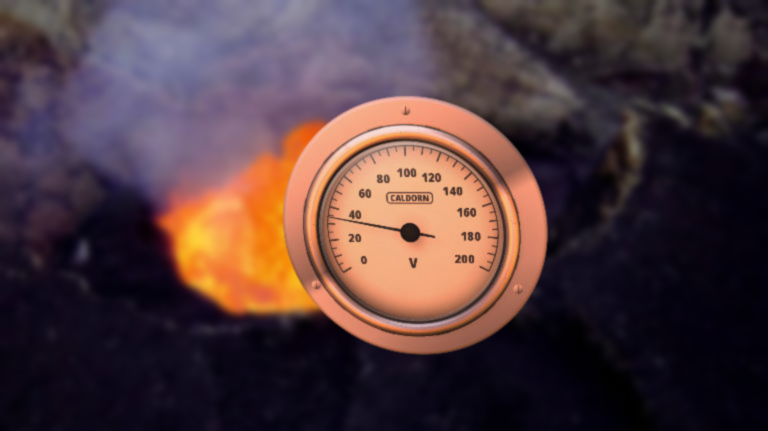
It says 35; V
